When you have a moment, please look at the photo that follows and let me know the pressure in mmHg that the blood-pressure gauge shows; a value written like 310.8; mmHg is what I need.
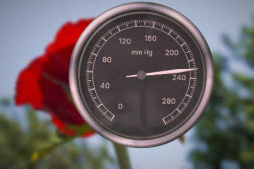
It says 230; mmHg
